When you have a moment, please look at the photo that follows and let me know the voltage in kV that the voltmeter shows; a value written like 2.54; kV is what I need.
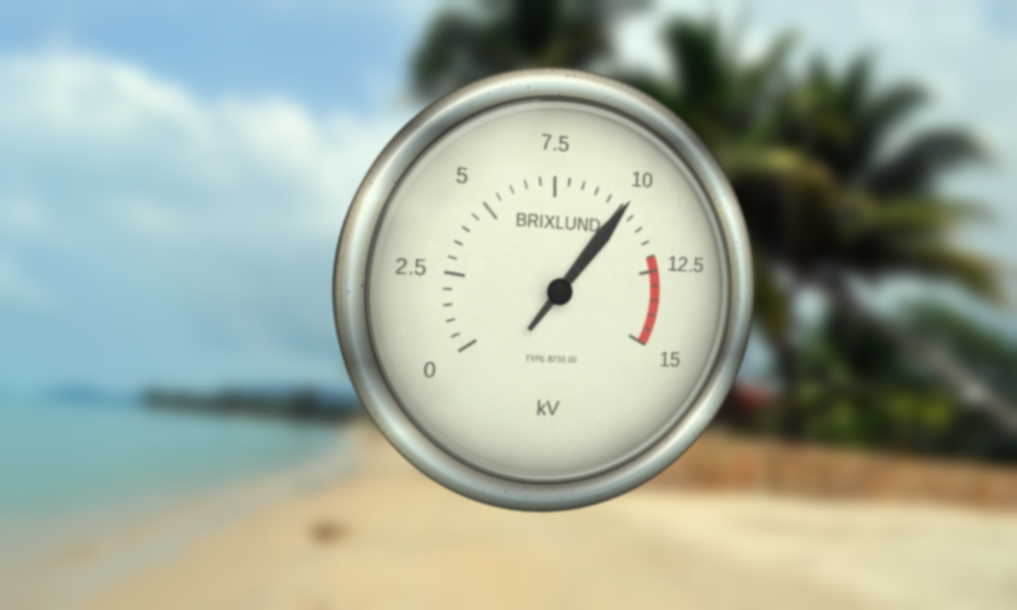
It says 10; kV
